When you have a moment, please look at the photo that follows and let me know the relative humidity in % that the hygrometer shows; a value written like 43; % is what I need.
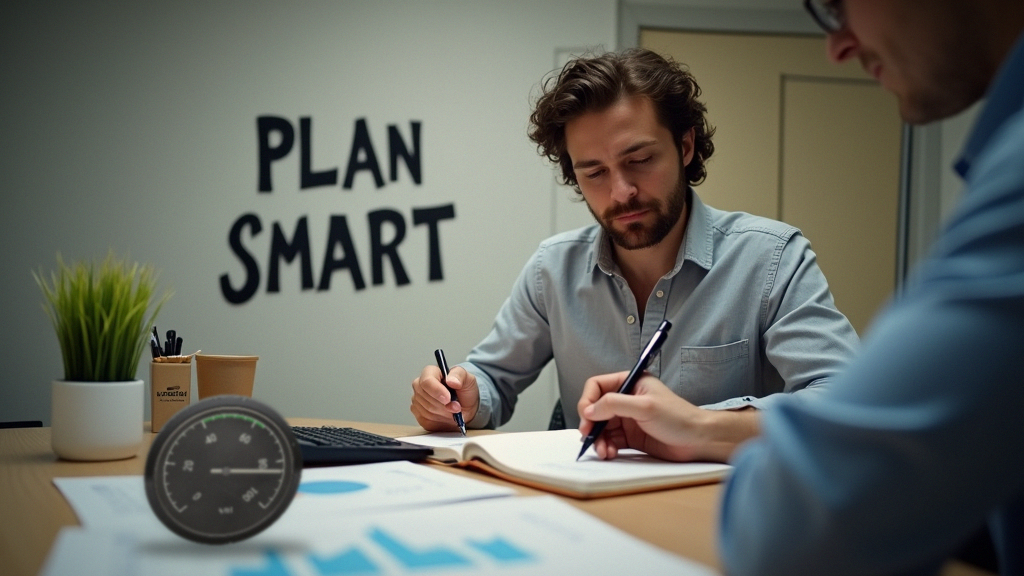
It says 84; %
